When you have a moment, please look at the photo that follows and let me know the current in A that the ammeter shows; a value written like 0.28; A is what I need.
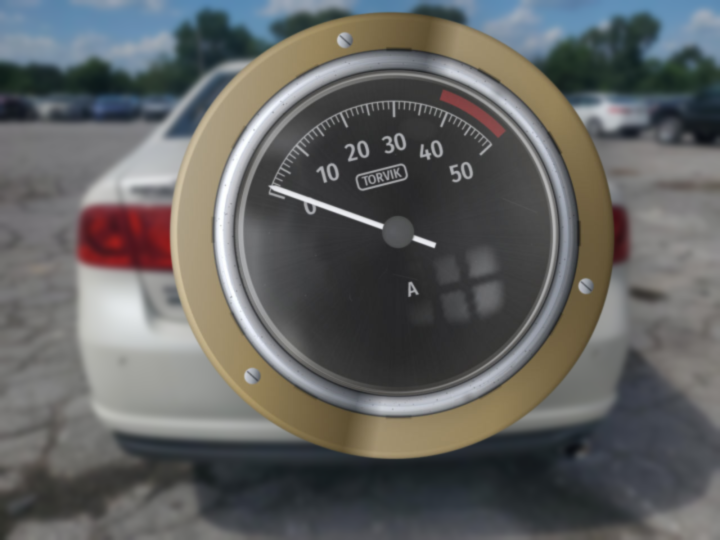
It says 1; A
